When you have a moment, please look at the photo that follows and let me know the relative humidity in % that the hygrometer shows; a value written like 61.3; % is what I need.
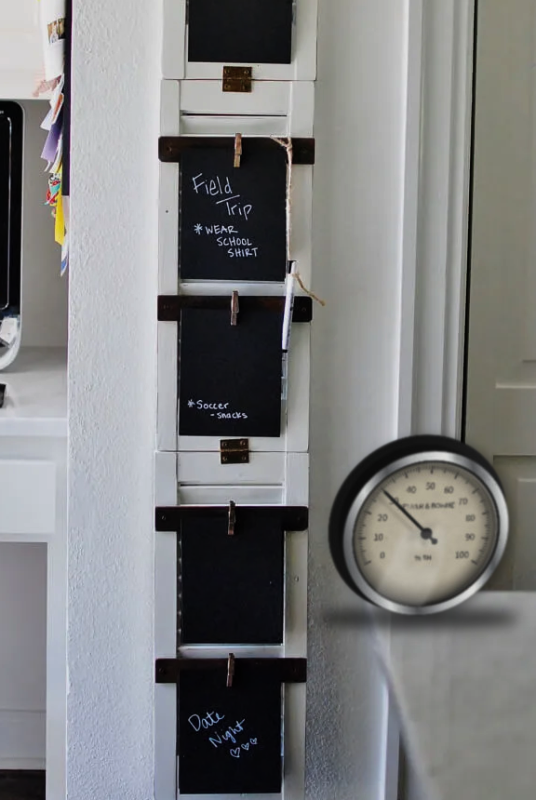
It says 30; %
